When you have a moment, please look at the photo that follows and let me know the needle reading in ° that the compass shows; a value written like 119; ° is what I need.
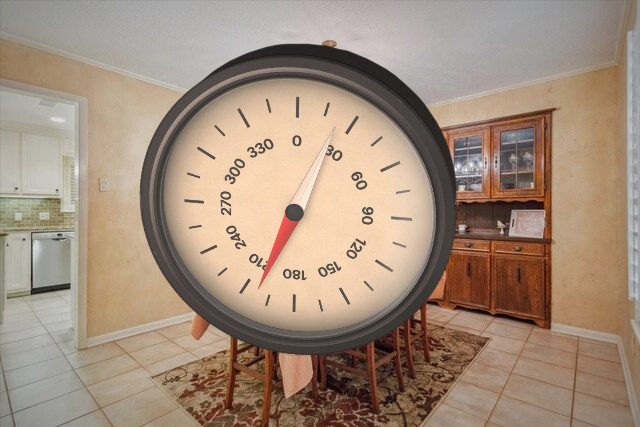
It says 202.5; °
